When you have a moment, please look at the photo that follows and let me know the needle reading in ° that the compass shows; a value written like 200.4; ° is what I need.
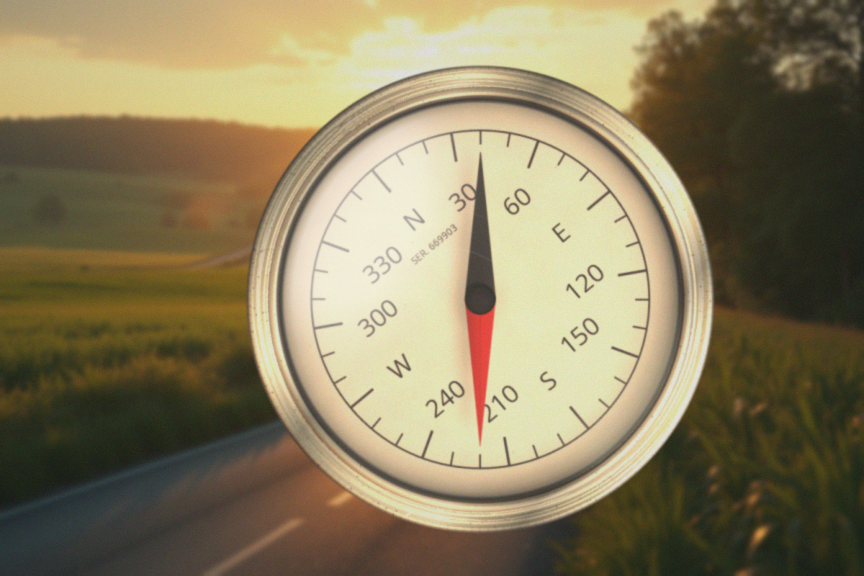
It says 220; °
